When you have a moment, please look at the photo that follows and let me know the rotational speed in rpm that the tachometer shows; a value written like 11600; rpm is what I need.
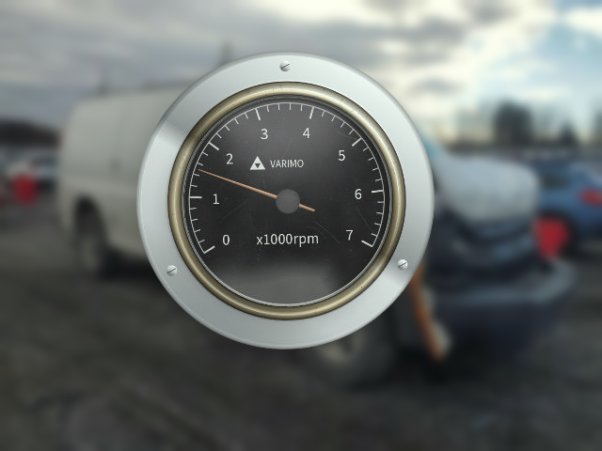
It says 1500; rpm
